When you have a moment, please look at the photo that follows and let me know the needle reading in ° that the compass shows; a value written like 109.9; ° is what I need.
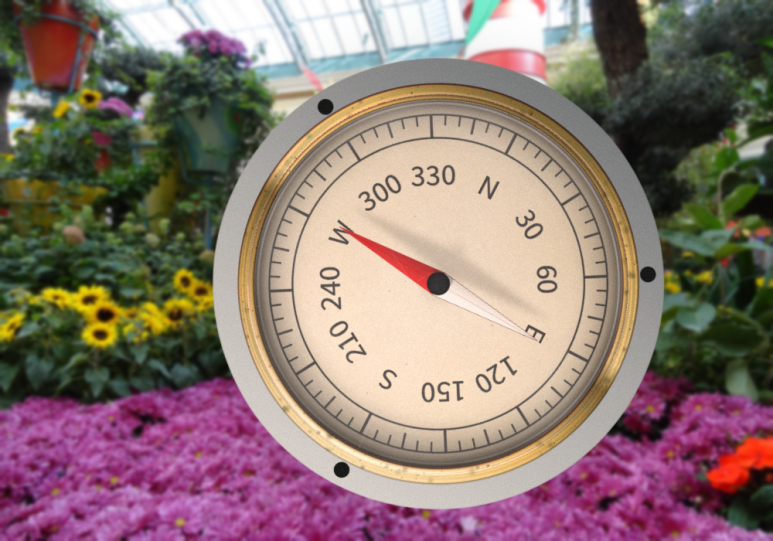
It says 272.5; °
